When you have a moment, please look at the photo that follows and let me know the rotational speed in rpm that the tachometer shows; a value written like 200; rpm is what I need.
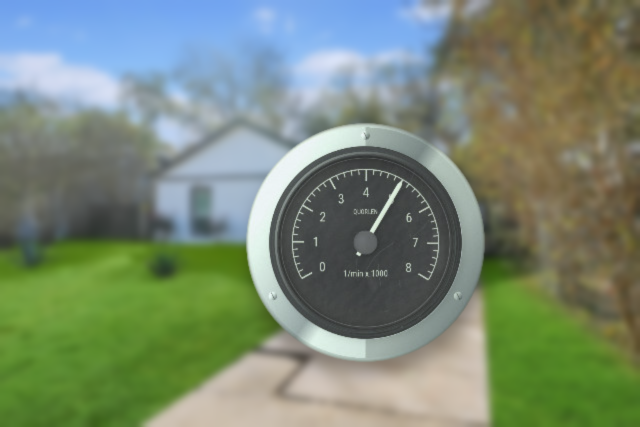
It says 5000; rpm
